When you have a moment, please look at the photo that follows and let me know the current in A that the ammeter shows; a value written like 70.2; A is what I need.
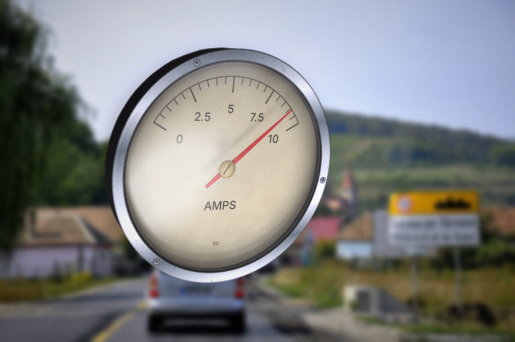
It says 9; A
